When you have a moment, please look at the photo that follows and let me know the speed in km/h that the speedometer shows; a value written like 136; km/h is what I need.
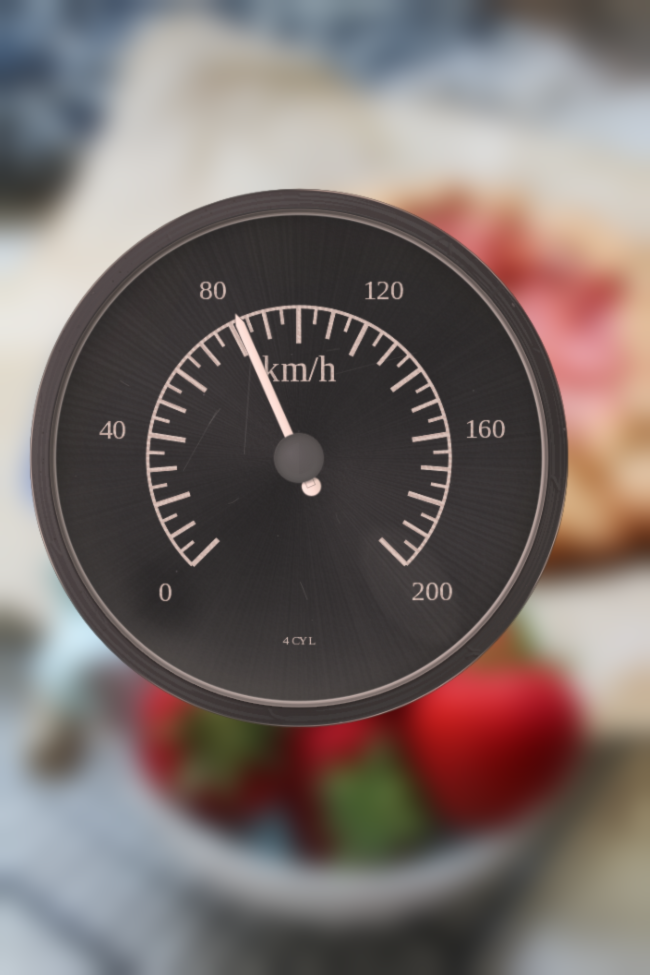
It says 82.5; km/h
